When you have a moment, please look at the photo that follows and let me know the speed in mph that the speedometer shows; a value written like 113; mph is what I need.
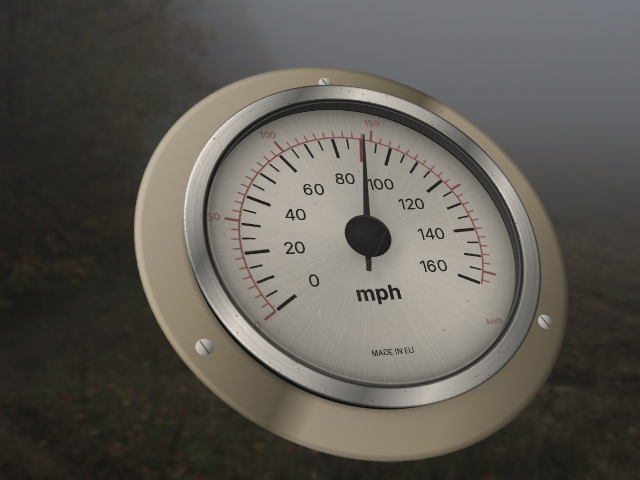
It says 90; mph
